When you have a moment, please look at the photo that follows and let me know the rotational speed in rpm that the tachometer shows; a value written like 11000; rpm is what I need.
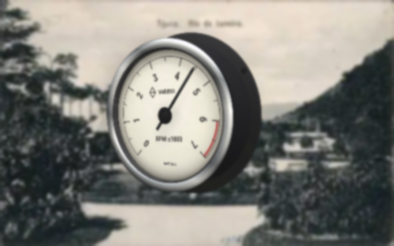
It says 4500; rpm
